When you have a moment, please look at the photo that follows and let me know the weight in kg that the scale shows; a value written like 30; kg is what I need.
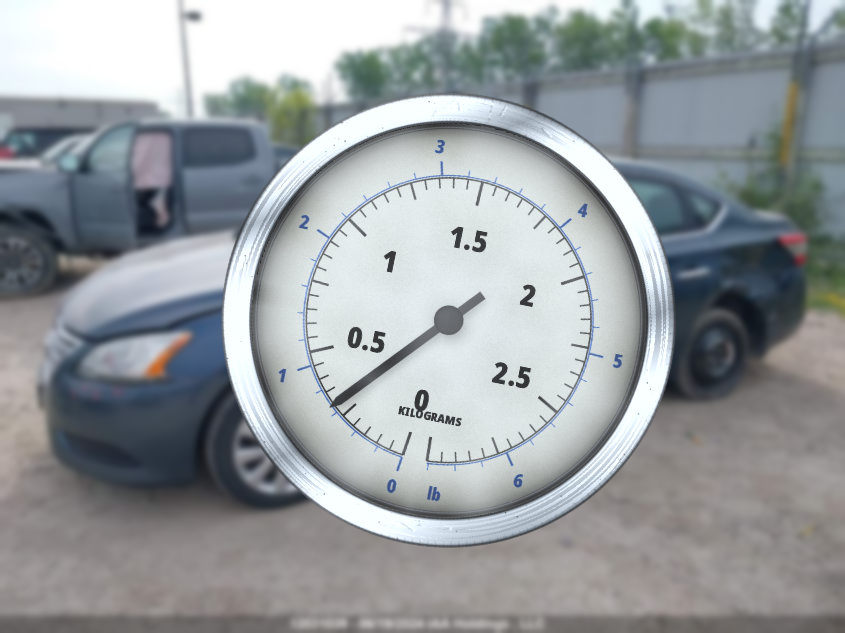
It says 0.3; kg
